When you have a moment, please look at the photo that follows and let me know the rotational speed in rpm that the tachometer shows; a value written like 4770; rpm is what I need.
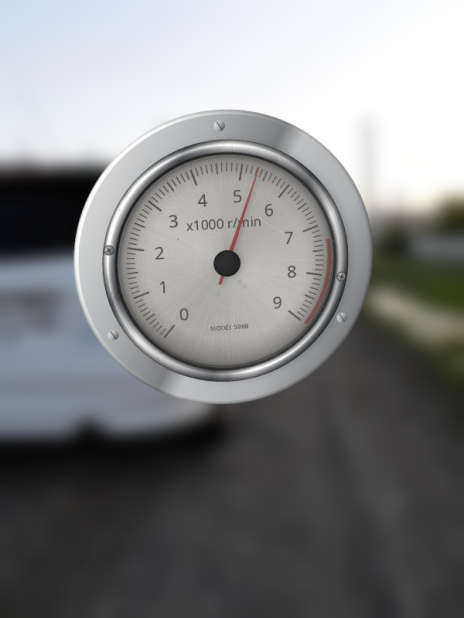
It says 5300; rpm
